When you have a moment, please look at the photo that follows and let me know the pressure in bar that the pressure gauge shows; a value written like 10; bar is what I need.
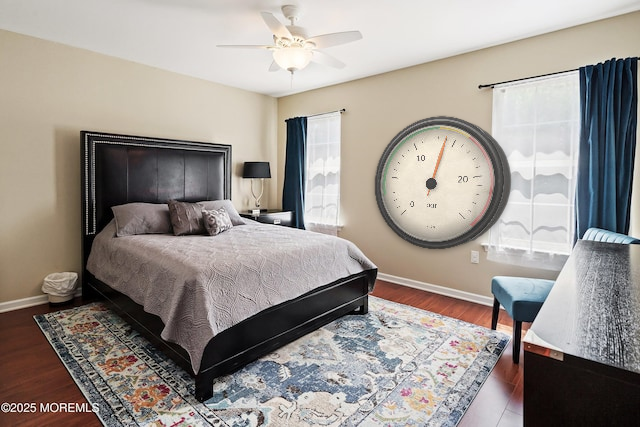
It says 14; bar
